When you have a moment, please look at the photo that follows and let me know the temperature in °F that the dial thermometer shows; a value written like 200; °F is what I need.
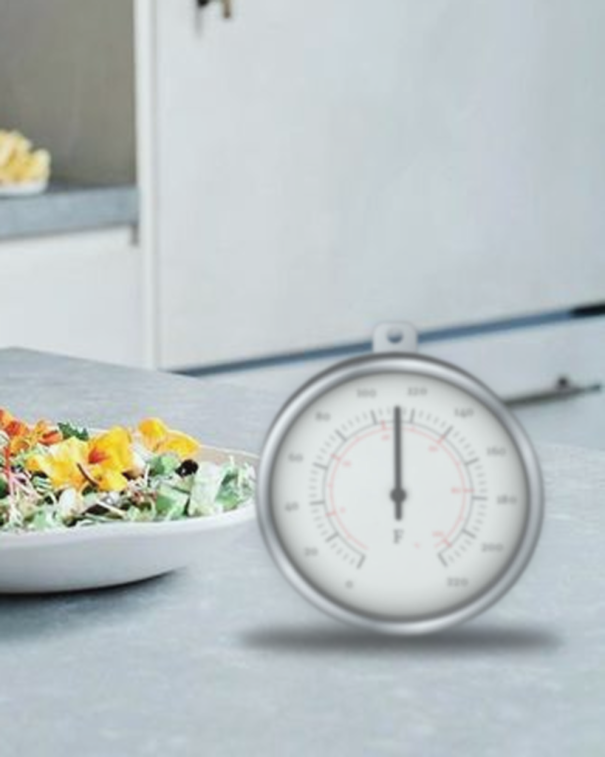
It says 112; °F
